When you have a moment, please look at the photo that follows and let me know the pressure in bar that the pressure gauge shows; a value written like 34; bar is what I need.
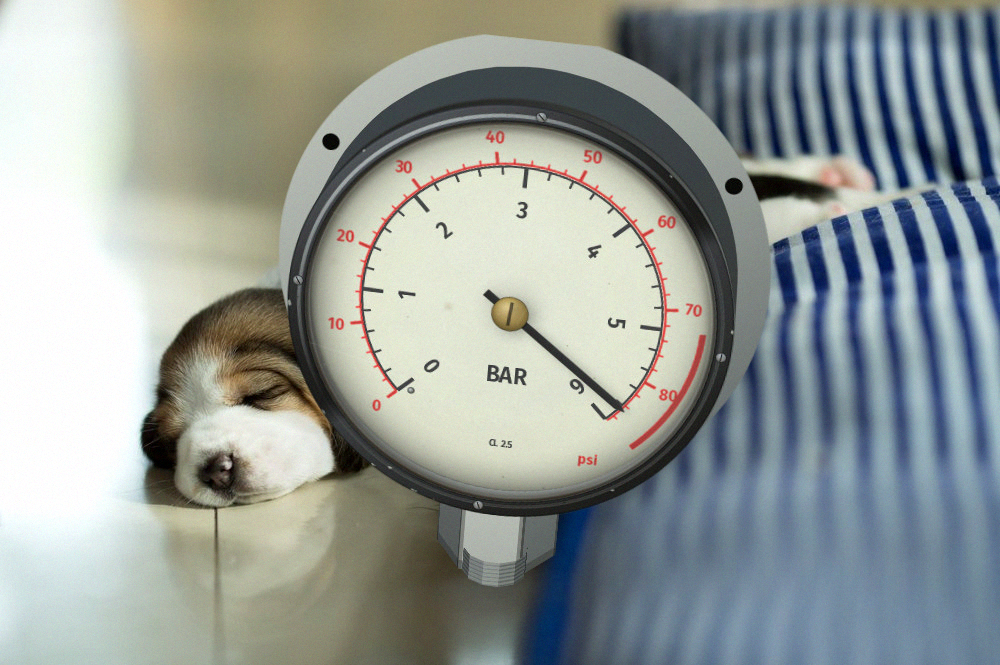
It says 5.8; bar
